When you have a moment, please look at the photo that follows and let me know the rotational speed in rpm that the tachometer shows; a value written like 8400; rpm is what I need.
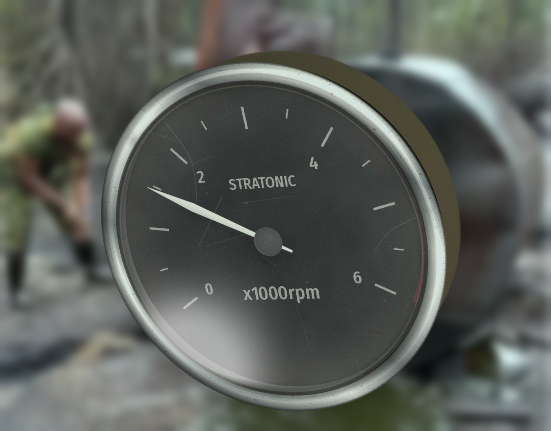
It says 1500; rpm
